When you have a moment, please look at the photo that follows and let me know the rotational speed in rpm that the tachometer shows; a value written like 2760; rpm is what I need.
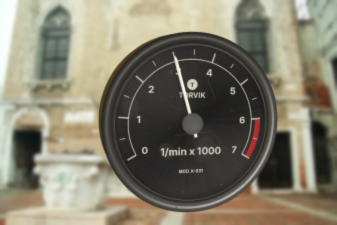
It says 3000; rpm
